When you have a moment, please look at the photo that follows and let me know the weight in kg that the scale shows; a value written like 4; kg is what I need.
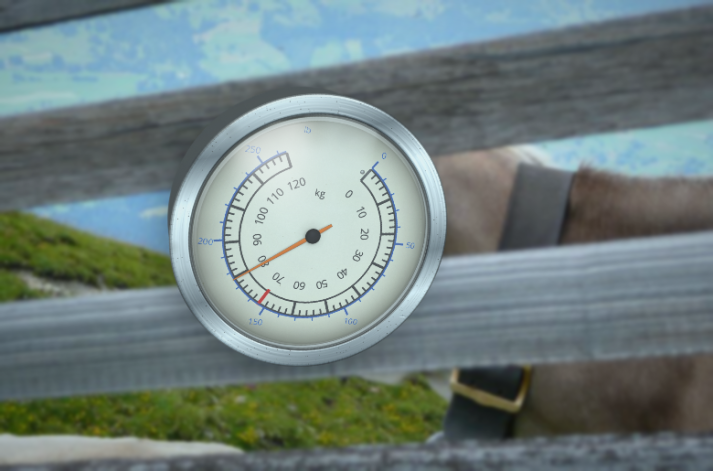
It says 80; kg
